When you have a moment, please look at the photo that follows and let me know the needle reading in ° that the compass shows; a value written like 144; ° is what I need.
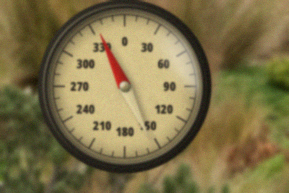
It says 335; °
